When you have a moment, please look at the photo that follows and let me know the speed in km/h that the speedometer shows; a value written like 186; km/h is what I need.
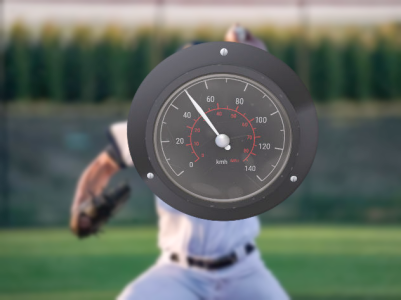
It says 50; km/h
